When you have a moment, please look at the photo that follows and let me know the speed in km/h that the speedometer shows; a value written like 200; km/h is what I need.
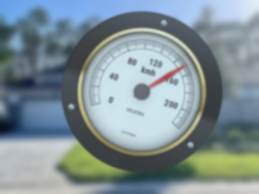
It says 150; km/h
